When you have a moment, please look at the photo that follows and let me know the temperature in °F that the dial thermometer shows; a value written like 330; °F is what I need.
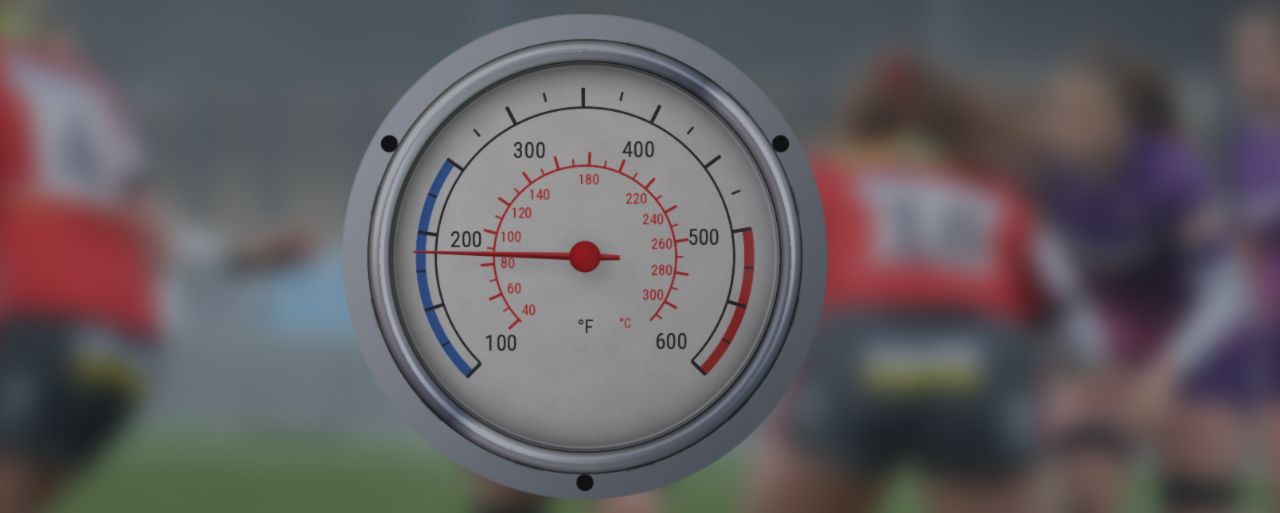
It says 187.5; °F
